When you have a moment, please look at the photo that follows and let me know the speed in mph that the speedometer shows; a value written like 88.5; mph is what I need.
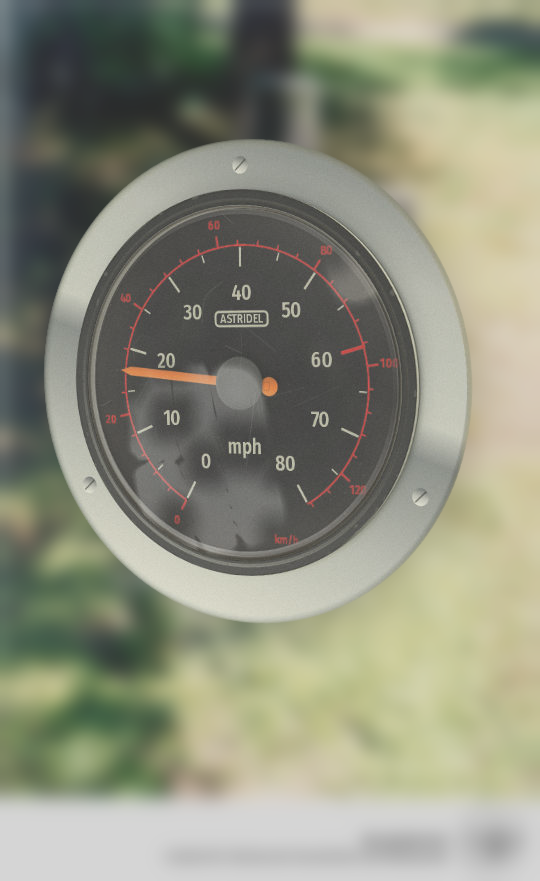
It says 17.5; mph
